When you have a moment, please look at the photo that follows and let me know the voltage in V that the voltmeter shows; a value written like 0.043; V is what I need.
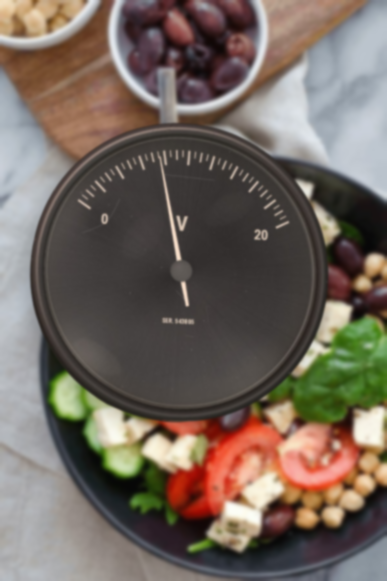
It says 7.5; V
